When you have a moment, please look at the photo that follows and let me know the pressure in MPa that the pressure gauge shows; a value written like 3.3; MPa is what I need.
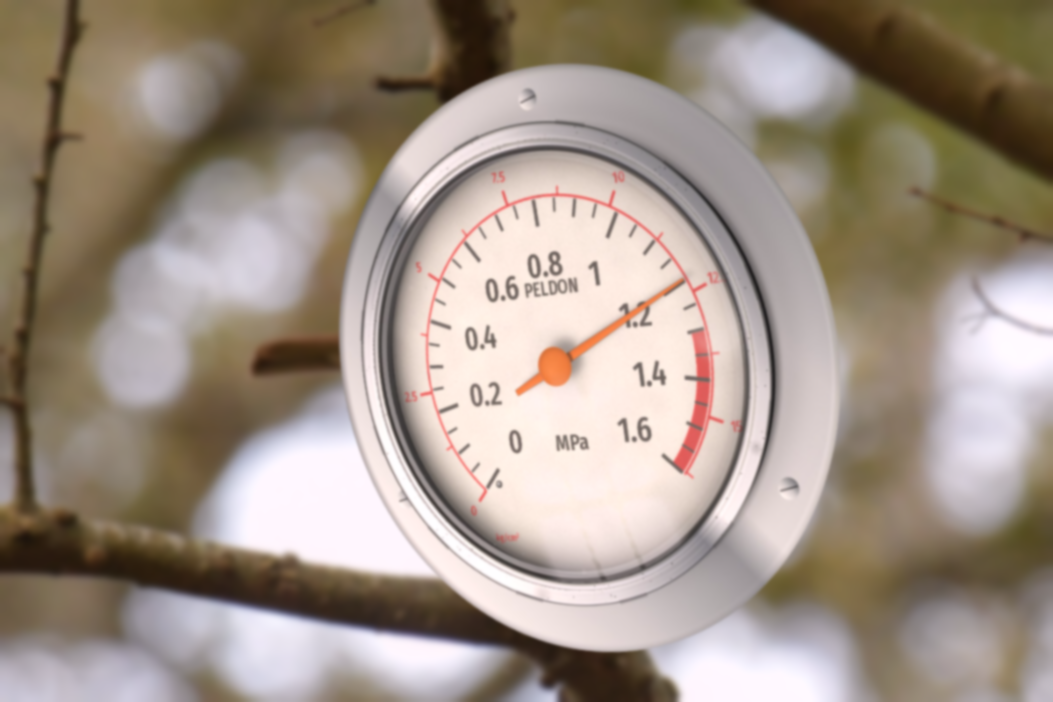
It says 1.2; MPa
